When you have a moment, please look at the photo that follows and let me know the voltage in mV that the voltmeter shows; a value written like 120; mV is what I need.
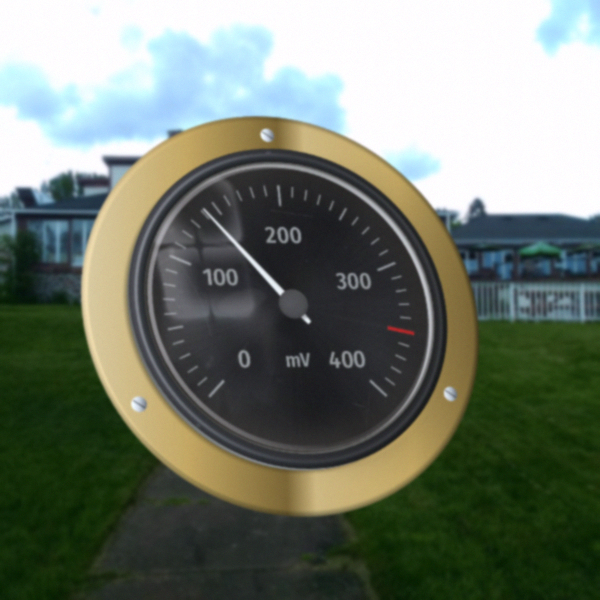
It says 140; mV
